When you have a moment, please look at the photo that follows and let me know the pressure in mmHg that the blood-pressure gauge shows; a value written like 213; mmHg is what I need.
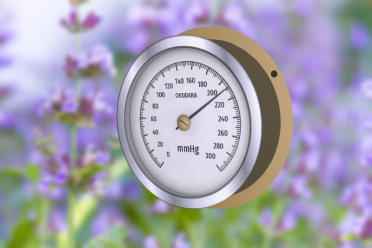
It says 210; mmHg
